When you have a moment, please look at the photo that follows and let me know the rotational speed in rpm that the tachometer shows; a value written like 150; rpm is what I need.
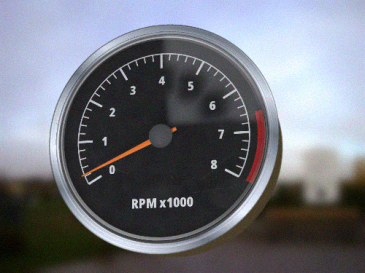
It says 200; rpm
